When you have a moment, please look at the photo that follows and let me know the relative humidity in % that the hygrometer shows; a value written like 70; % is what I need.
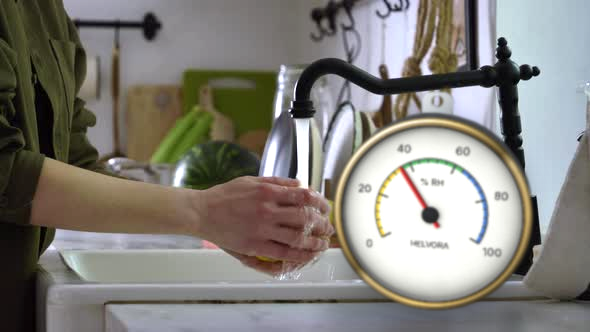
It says 36; %
